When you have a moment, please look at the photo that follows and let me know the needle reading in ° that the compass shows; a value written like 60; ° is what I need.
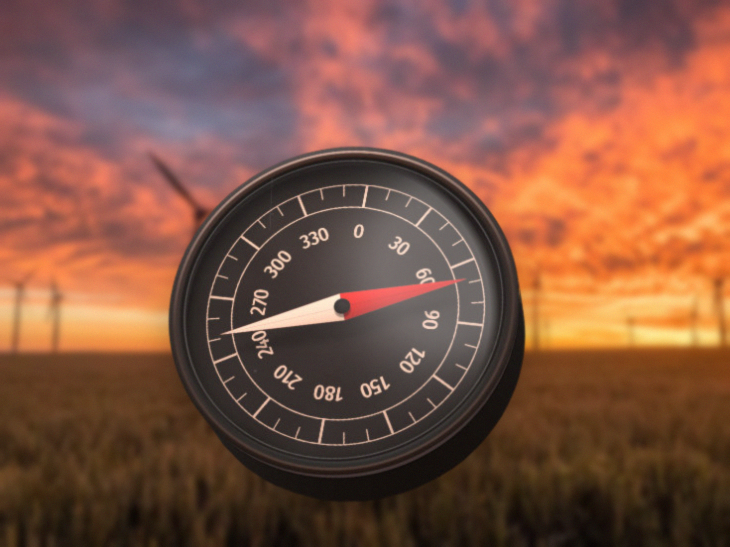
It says 70; °
